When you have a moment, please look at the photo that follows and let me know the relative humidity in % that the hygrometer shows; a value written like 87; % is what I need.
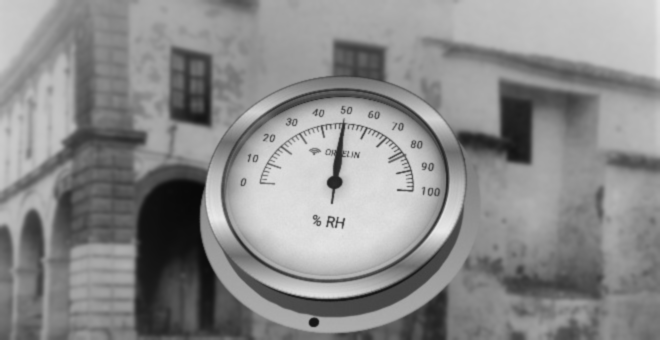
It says 50; %
